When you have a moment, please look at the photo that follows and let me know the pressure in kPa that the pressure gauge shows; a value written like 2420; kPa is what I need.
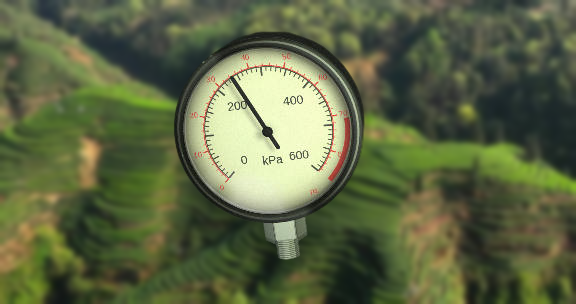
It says 240; kPa
